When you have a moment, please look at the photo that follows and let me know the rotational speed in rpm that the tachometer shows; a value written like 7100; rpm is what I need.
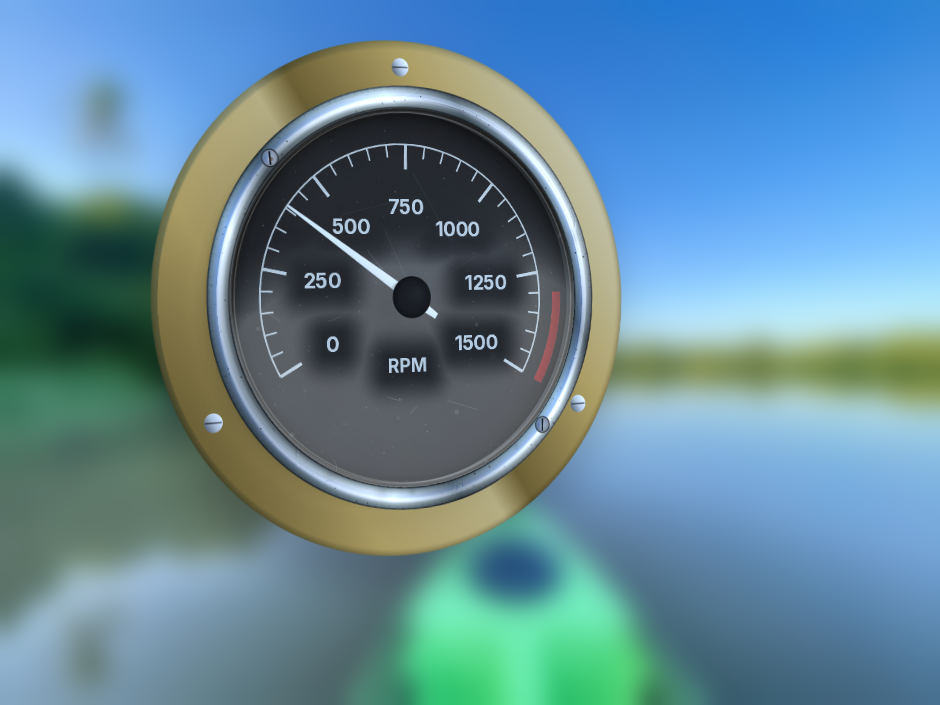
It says 400; rpm
